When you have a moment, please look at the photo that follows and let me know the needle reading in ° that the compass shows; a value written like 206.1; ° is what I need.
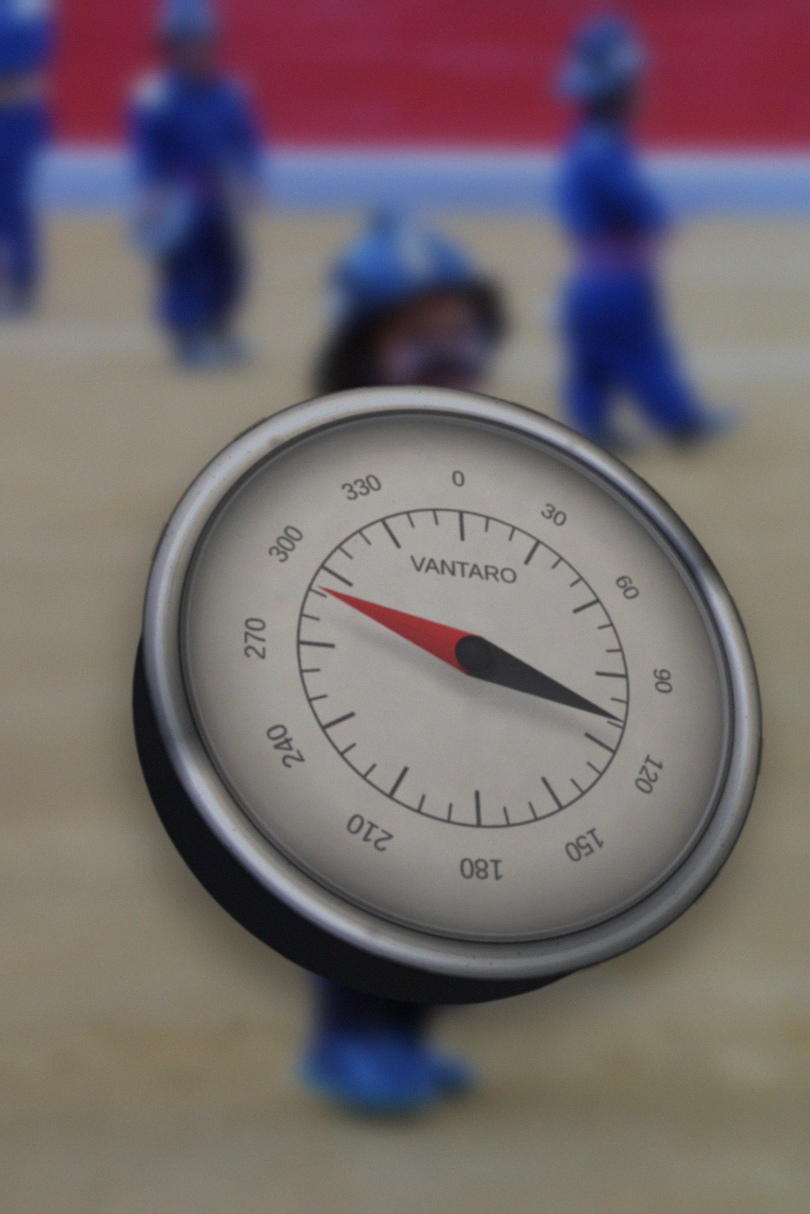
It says 290; °
